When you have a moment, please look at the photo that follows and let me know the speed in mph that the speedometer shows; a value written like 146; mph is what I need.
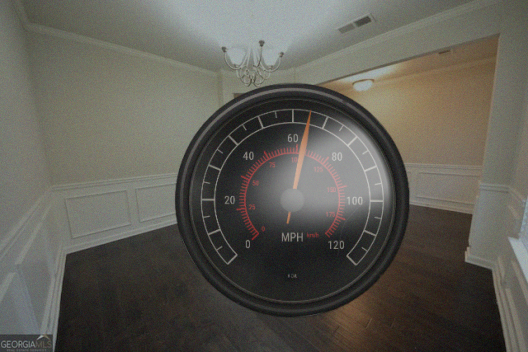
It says 65; mph
